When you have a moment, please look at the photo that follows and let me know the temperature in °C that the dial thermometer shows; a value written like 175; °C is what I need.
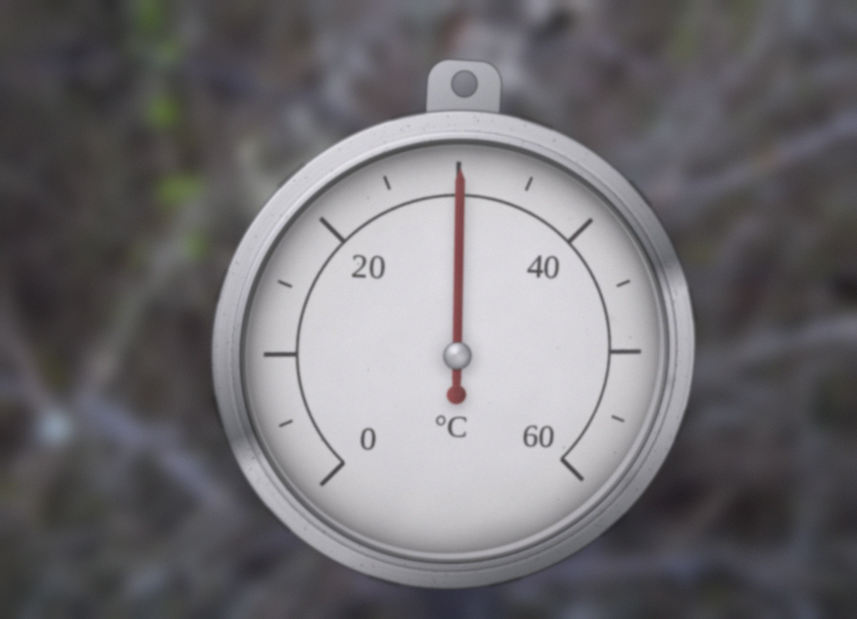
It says 30; °C
